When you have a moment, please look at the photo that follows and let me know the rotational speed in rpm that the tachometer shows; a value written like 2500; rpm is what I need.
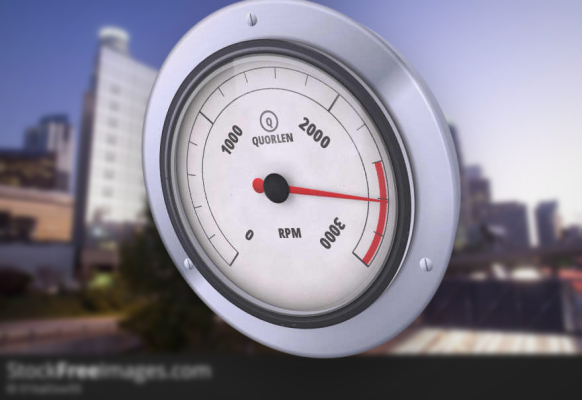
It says 2600; rpm
